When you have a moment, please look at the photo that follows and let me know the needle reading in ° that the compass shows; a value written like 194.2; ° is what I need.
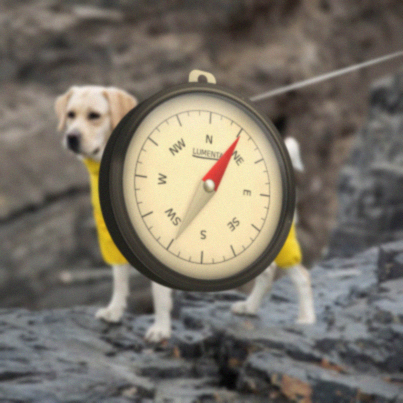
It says 30; °
